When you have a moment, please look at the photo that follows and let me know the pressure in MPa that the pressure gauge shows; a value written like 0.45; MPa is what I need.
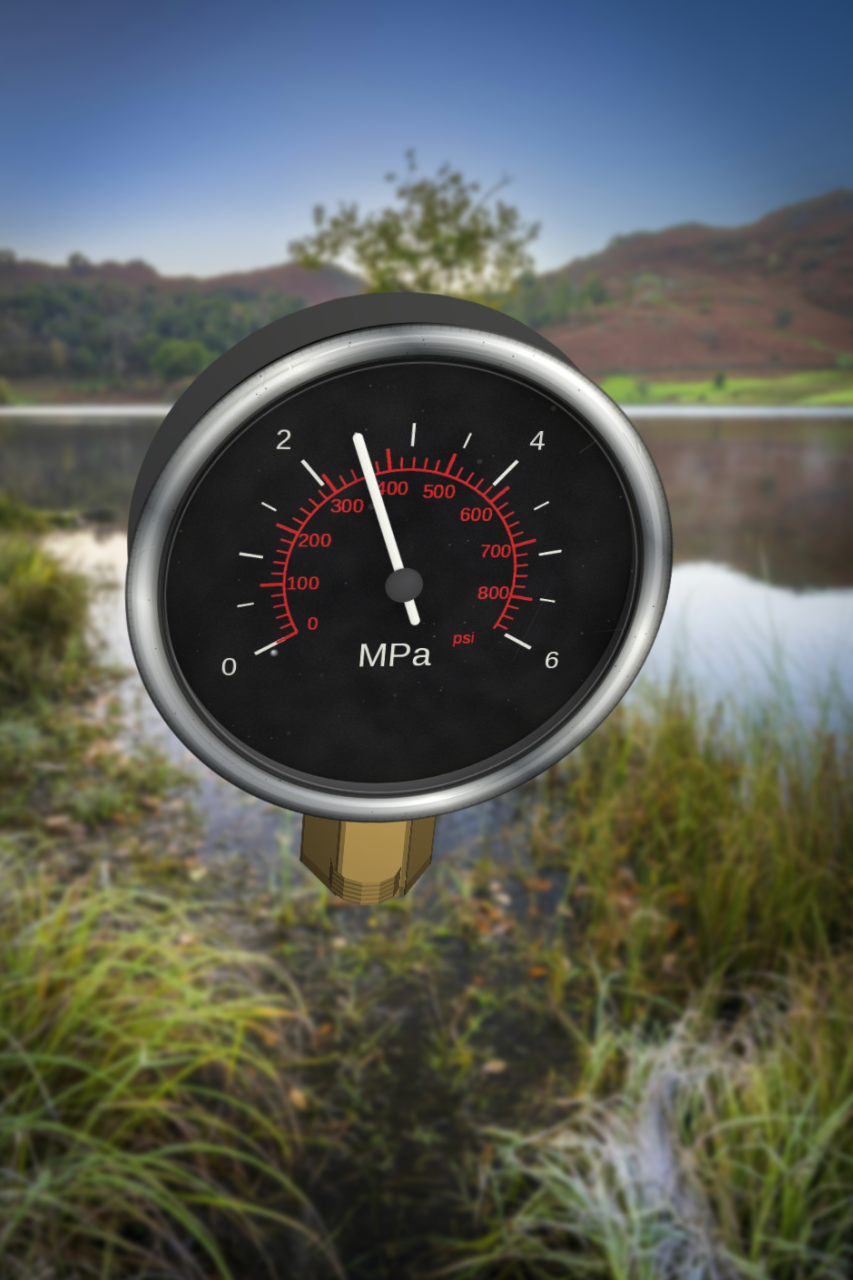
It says 2.5; MPa
